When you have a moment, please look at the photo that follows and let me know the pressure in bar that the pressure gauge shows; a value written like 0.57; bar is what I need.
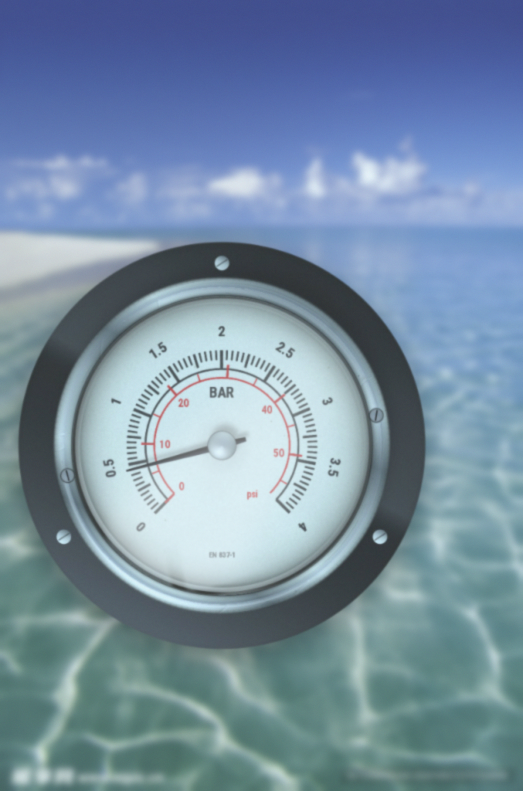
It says 0.45; bar
